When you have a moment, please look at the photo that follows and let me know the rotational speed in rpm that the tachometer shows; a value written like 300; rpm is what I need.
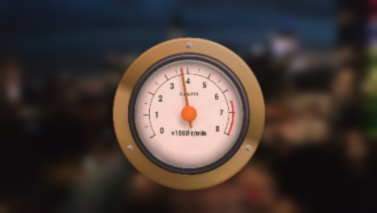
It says 3750; rpm
